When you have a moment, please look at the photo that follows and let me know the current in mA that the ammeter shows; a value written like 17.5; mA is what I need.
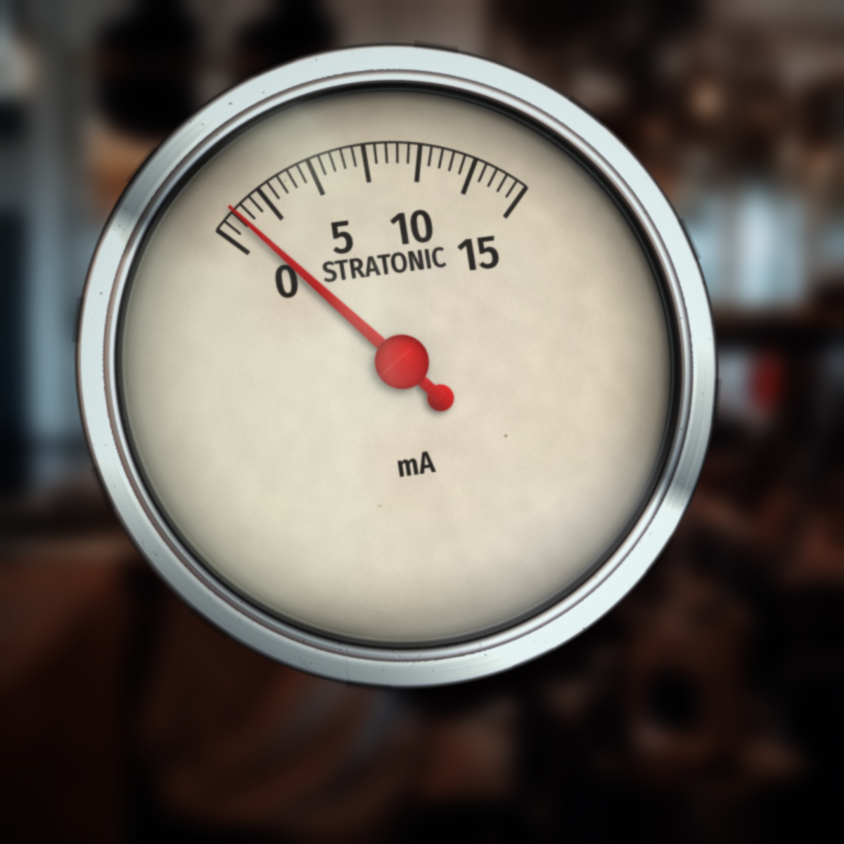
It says 1; mA
